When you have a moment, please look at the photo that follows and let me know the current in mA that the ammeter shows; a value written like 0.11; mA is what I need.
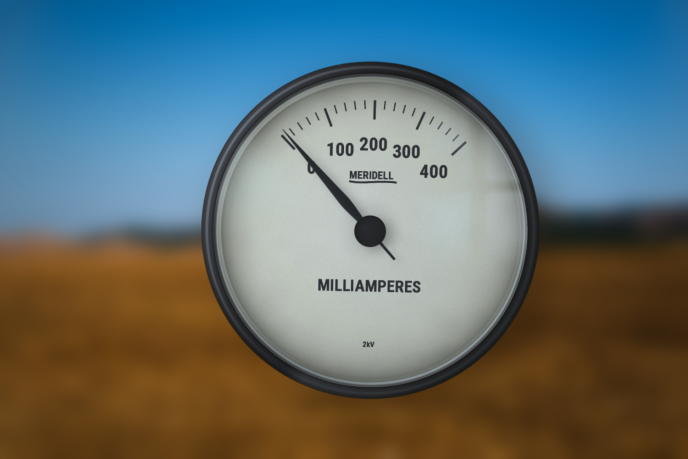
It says 10; mA
